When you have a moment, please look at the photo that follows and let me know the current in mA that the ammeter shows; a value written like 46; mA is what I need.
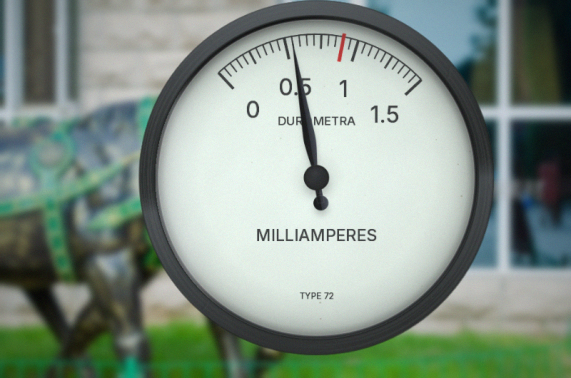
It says 0.55; mA
